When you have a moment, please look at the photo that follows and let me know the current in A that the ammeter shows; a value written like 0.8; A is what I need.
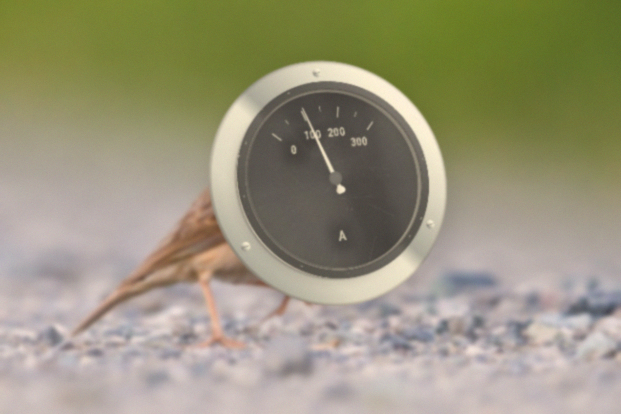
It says 100; A
